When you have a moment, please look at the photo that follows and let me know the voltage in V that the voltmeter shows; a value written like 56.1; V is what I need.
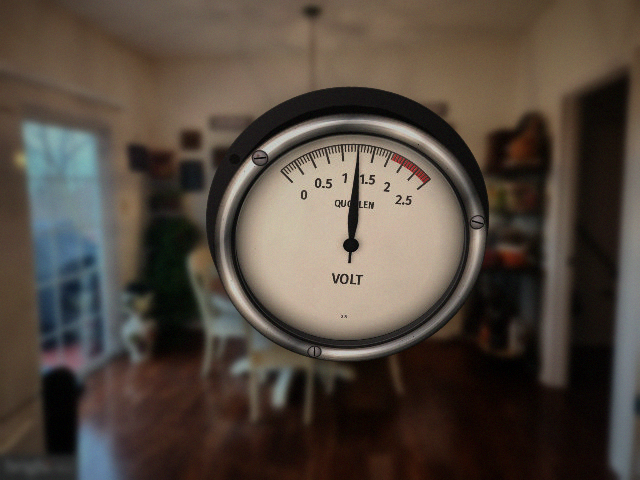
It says 1.25; V
